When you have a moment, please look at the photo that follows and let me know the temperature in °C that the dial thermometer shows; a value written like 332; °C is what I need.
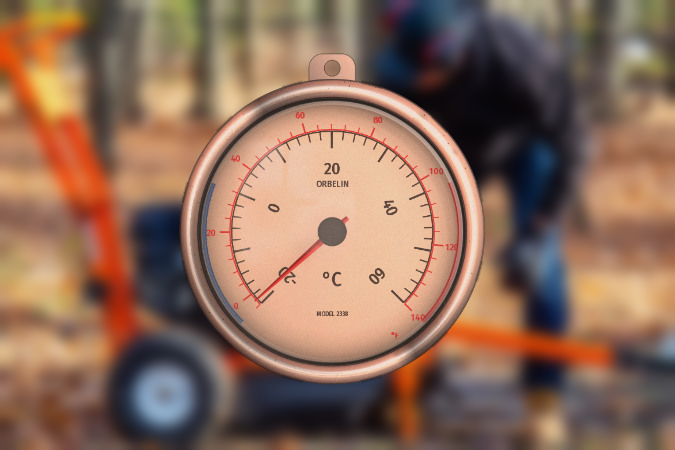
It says -19; °C
